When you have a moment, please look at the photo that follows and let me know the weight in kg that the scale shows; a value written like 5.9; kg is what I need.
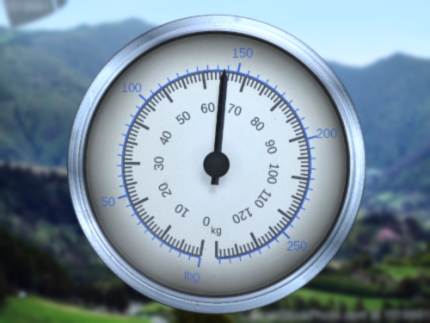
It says 65; kg
